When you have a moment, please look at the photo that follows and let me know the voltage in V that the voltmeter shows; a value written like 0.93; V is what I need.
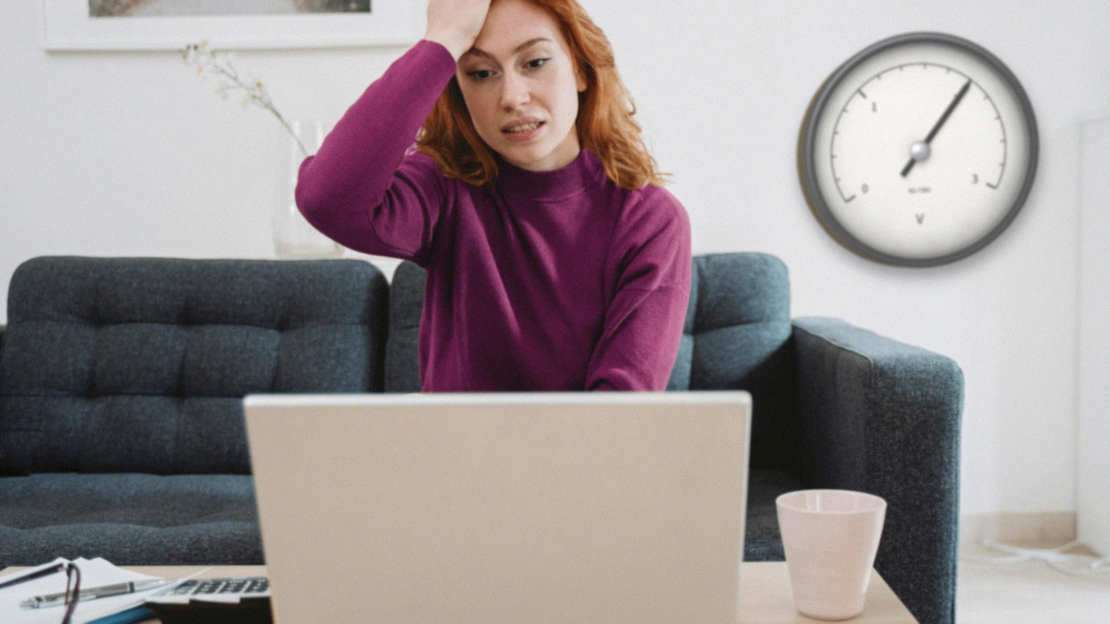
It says 2; V
